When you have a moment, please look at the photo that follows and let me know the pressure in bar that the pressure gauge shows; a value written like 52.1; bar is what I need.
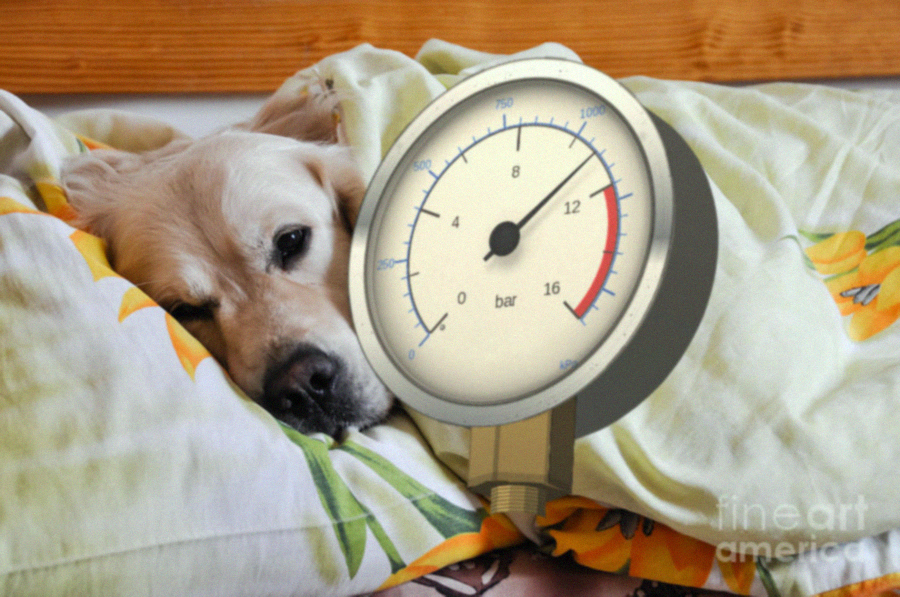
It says 11; bar
